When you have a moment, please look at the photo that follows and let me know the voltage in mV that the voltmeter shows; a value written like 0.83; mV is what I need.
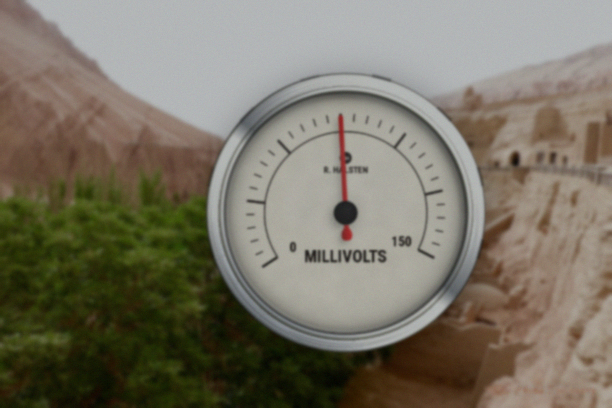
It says 75; mV
